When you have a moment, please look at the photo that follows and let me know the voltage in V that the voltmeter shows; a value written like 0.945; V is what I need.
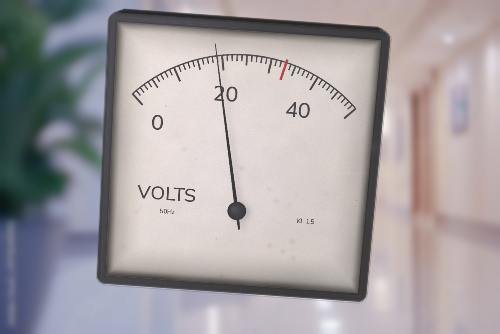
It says 19; V
